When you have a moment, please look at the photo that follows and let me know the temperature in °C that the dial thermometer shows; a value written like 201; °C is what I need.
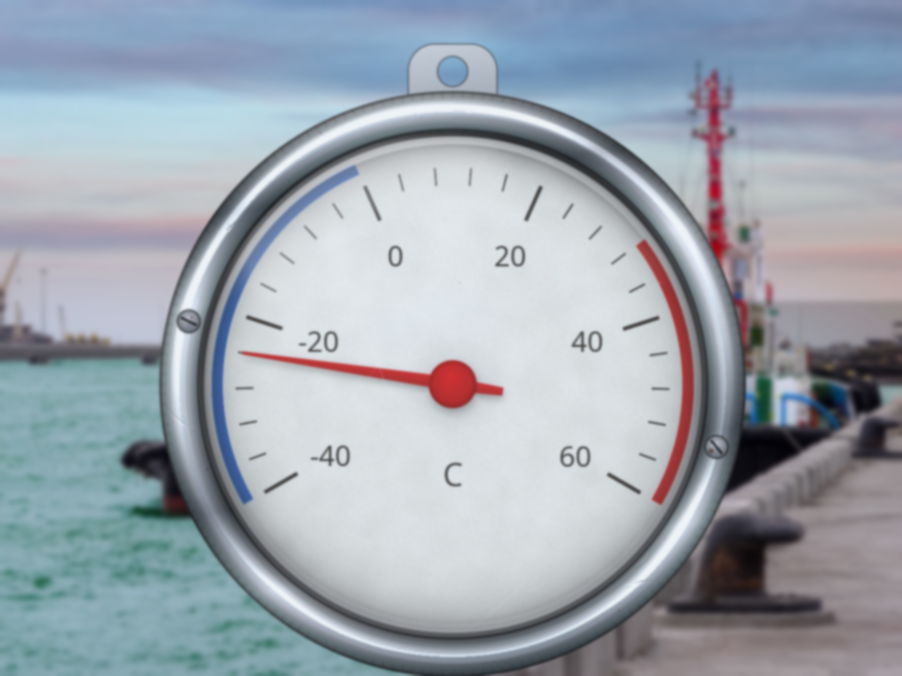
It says -24; °C
